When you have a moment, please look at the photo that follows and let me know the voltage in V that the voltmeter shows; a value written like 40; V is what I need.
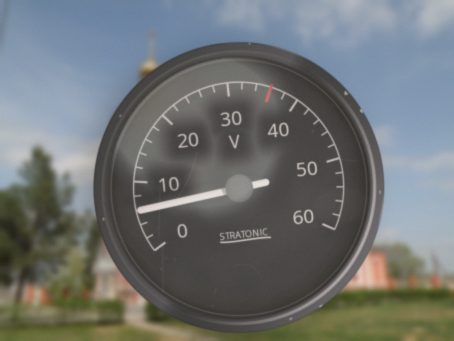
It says 6; V
